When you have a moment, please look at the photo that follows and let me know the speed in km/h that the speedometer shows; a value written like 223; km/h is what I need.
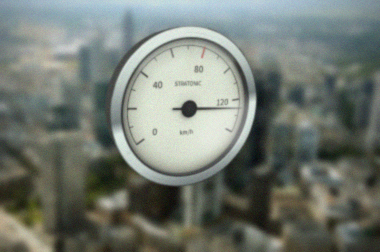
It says 125; km/h
